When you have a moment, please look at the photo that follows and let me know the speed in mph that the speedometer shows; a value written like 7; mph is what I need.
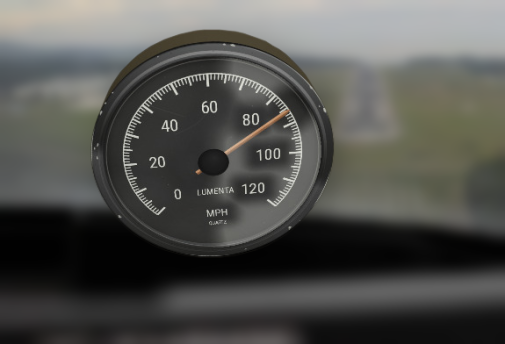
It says 85; mph
